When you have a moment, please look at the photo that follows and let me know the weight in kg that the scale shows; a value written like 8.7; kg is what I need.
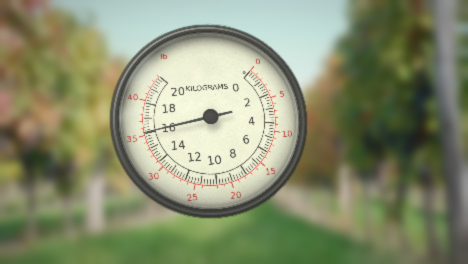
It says 16; kg
